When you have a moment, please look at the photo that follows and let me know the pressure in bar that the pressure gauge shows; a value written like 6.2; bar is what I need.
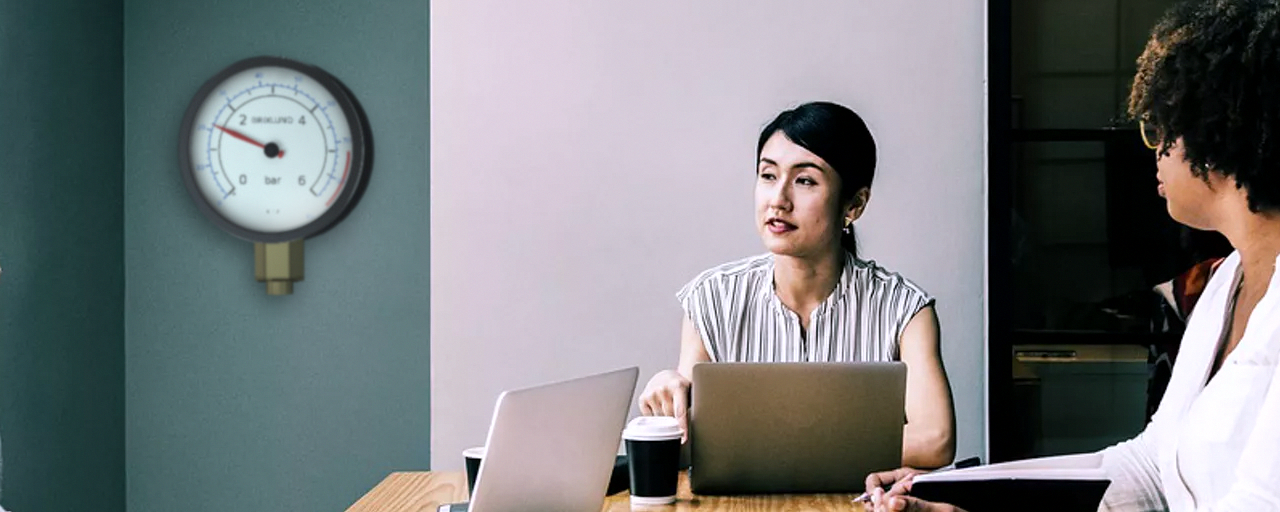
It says 1.5; bar
